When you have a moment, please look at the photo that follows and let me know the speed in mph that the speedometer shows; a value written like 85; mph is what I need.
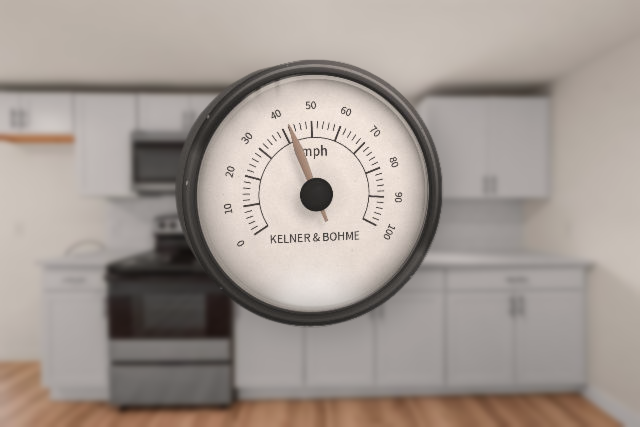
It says 42; mph
